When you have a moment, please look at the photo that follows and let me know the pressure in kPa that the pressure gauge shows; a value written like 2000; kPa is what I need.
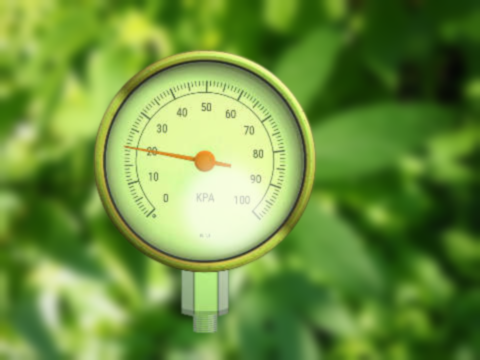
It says 20; kPa
